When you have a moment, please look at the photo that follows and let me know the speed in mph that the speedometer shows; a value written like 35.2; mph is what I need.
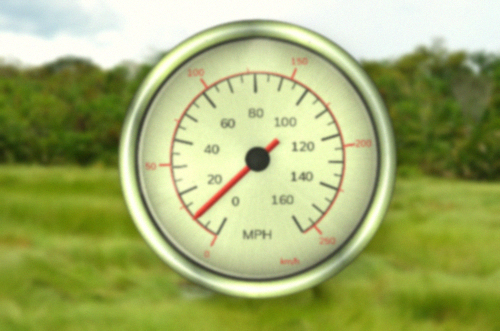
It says 10; mph
